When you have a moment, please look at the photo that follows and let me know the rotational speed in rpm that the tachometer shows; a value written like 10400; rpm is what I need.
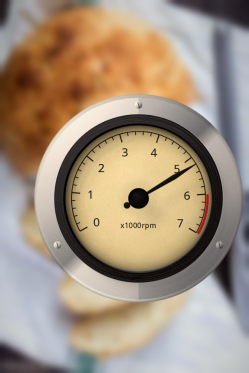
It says 5200; rpm
